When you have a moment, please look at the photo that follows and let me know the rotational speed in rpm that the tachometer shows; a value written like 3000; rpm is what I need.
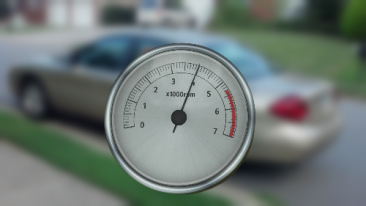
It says 4000; rpm
